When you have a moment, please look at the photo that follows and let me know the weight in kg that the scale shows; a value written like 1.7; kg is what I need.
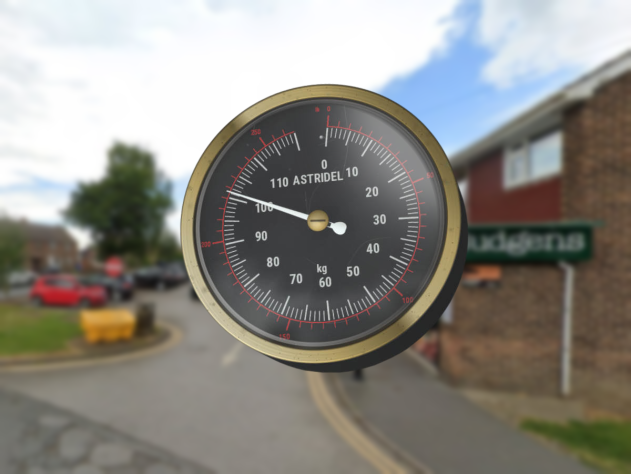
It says 101; kg
